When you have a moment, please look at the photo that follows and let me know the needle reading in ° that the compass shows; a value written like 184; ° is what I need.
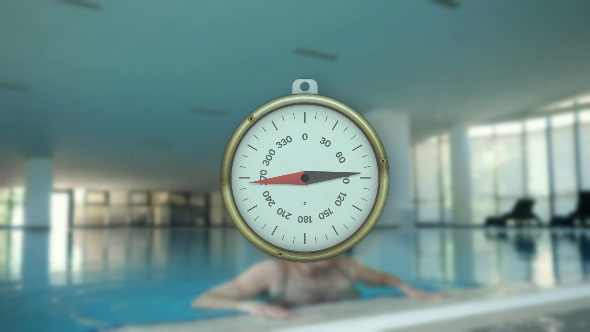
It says 265; °
